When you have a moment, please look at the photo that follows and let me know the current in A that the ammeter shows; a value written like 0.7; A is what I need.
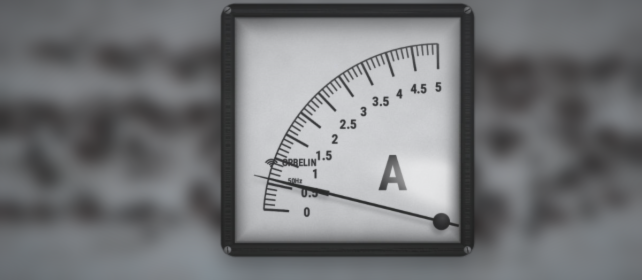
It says 0.6; A
